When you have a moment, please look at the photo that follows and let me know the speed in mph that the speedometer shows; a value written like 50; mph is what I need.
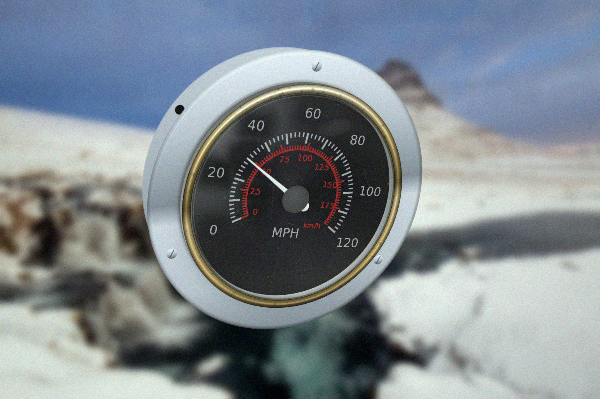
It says 30; mph
